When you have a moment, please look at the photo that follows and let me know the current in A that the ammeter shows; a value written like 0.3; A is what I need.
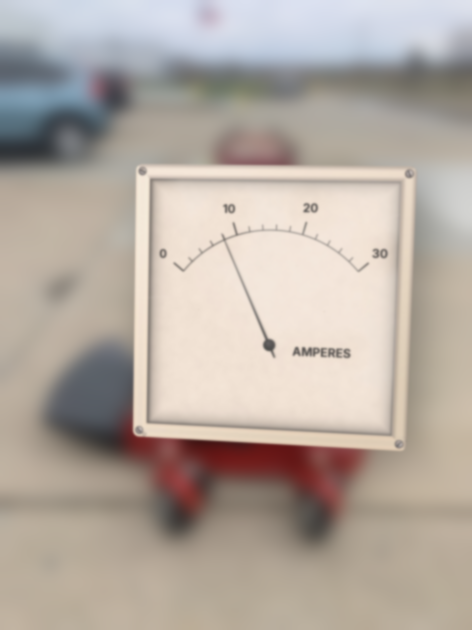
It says 8; A
